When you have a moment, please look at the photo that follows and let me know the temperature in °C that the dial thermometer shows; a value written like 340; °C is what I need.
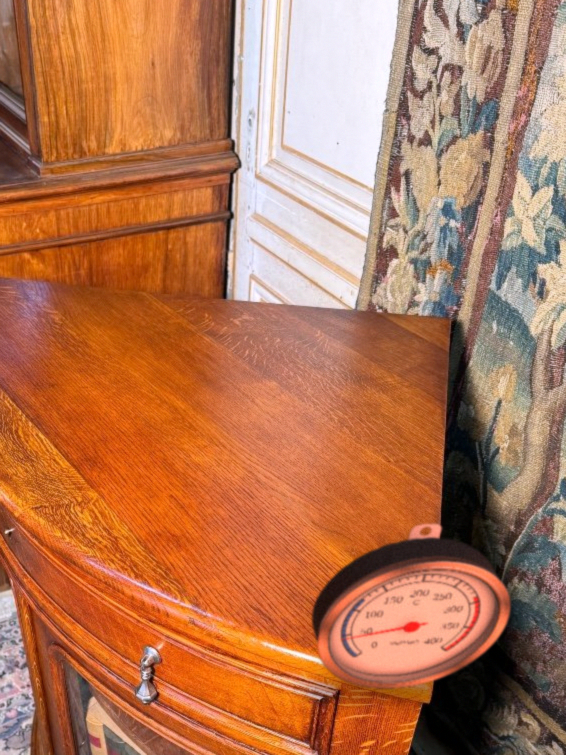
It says 50; °C
